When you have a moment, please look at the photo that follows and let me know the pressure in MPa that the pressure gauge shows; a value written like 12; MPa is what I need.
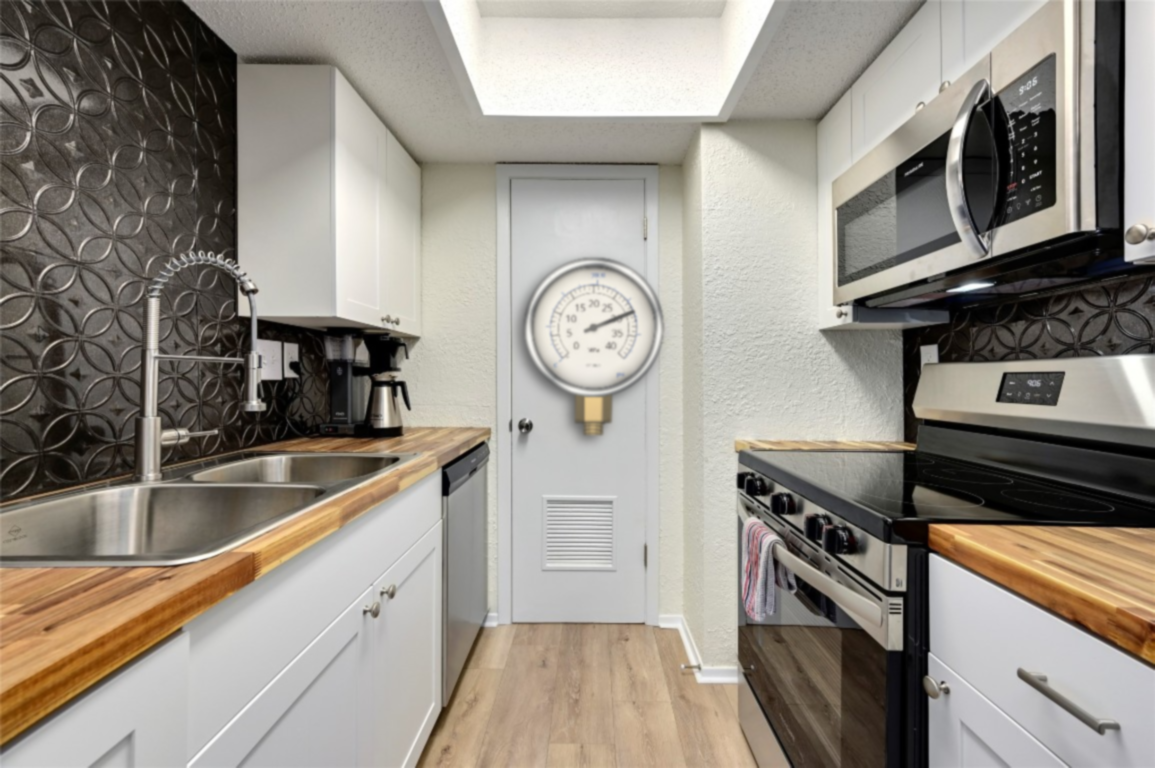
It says 30; MPa
